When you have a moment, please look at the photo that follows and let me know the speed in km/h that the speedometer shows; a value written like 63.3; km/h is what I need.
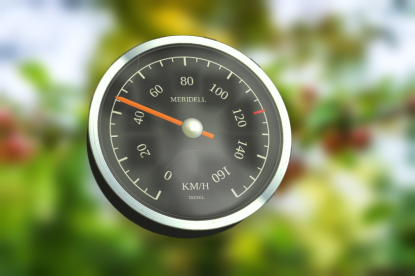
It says 45; km/h
